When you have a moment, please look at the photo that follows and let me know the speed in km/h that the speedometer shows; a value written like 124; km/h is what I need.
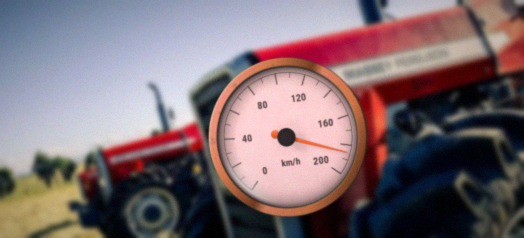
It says 185; km/h
